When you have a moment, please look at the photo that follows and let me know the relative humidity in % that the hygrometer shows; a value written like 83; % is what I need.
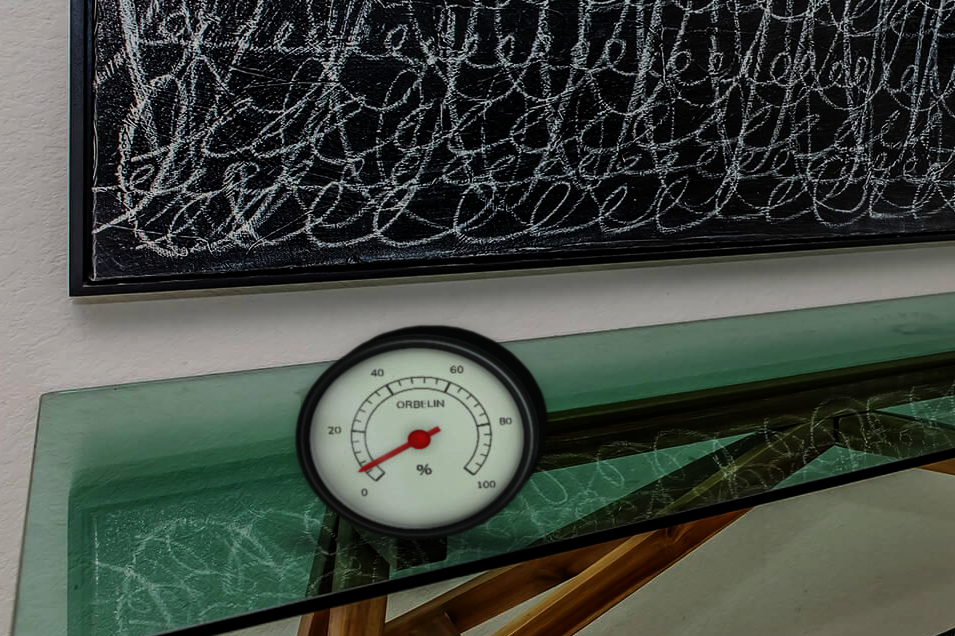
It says 6; %
